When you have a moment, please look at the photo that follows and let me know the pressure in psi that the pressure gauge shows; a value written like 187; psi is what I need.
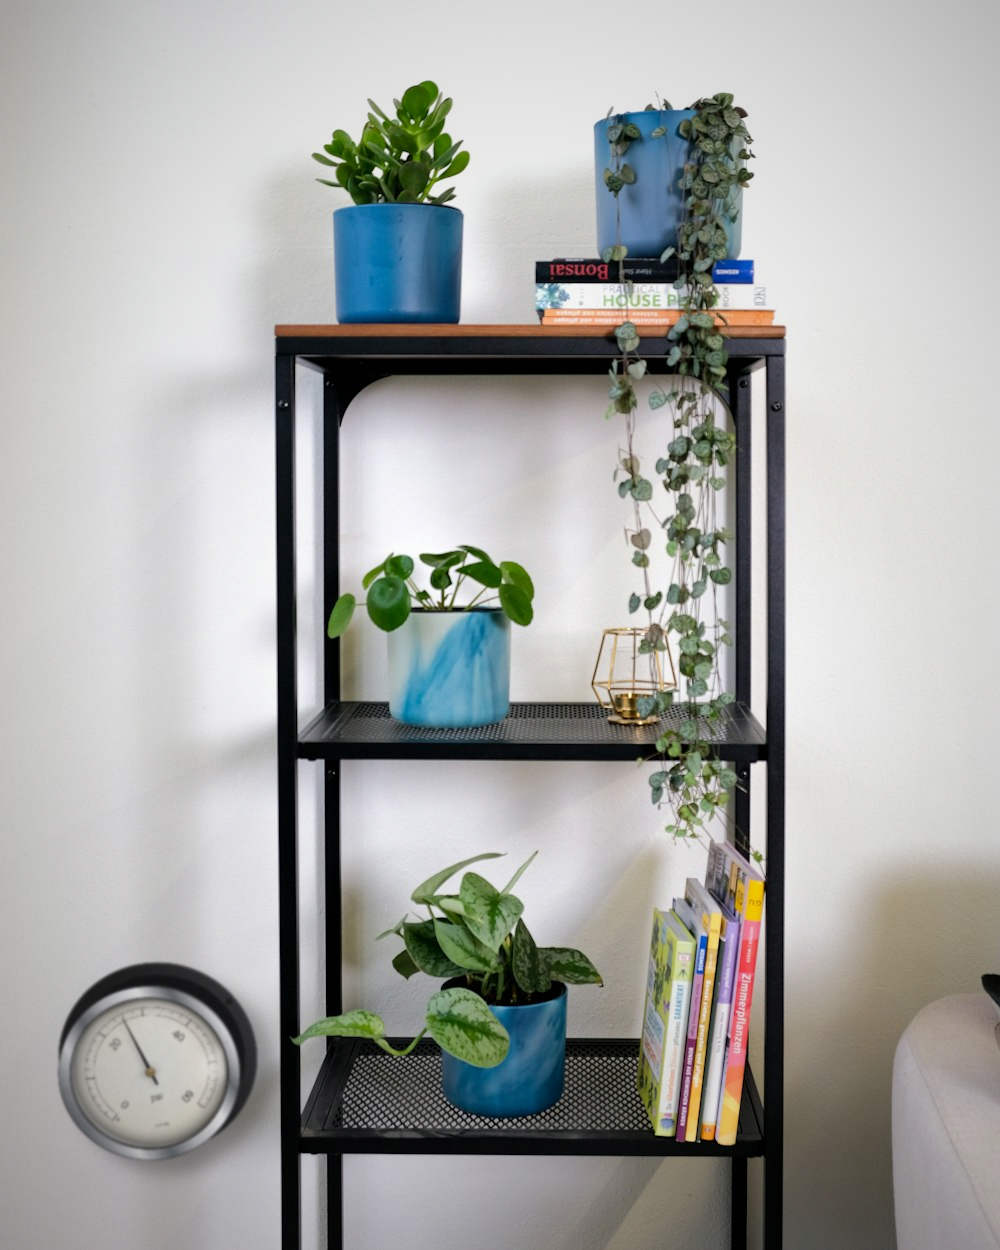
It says 26; psi
